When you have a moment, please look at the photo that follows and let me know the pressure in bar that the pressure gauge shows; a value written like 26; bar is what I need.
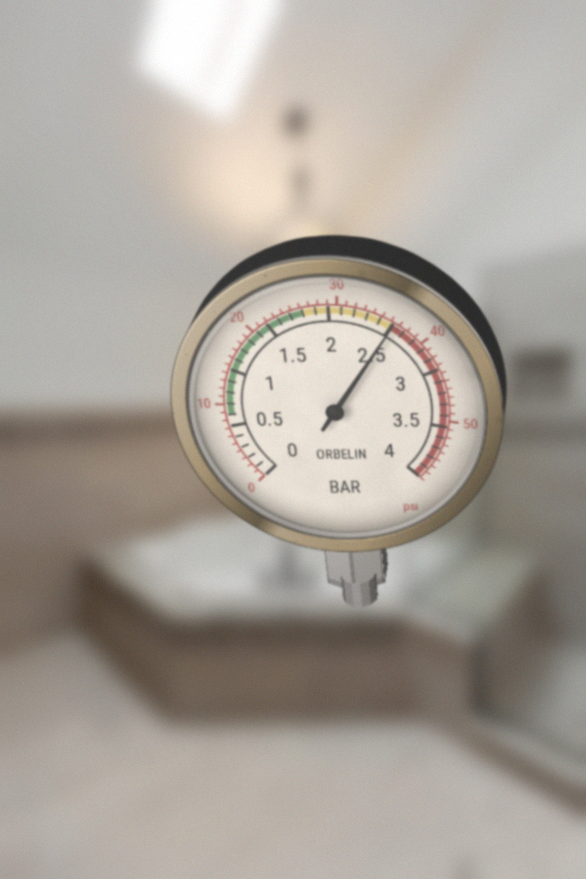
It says 2.5; bar
